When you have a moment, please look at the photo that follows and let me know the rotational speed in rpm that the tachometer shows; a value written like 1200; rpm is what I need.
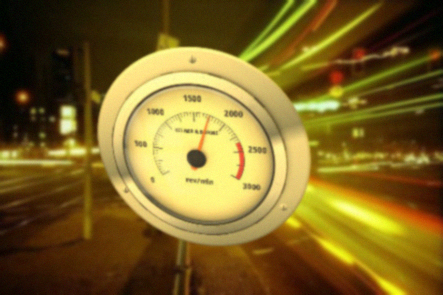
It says 1750; rpm
